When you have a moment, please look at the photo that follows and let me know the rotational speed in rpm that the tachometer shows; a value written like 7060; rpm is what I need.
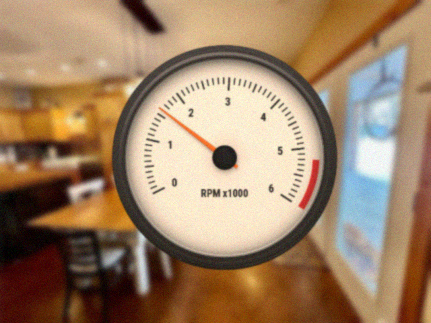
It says 1600; rpm
